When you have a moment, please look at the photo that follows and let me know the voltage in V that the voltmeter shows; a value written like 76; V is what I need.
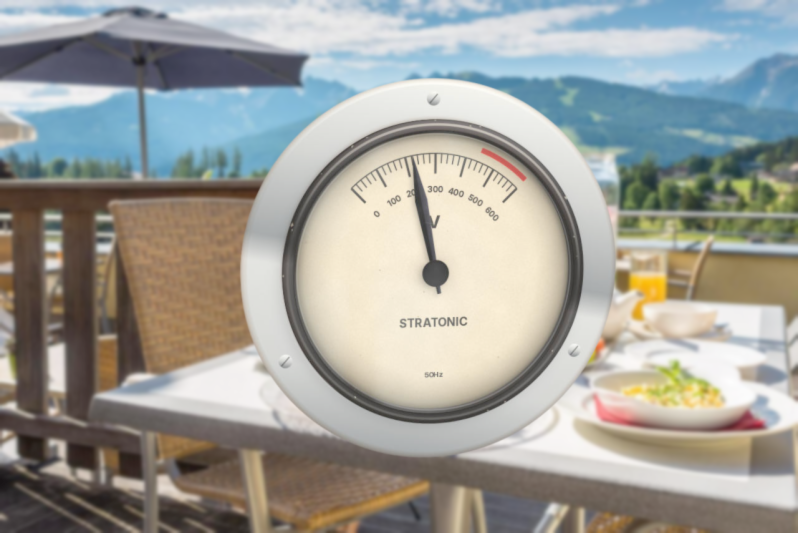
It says 220; V
